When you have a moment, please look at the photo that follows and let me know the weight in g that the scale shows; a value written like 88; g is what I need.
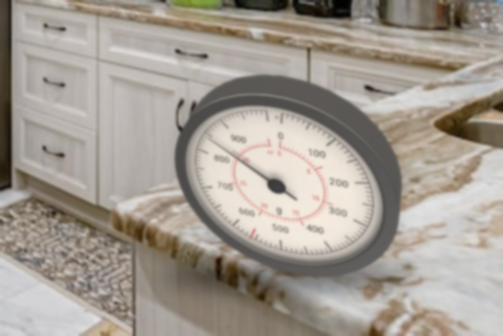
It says 850; g
